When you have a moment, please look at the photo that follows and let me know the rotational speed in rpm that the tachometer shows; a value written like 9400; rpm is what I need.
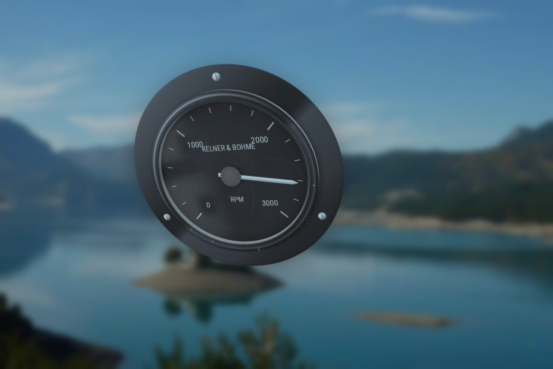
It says 2600; rpm
